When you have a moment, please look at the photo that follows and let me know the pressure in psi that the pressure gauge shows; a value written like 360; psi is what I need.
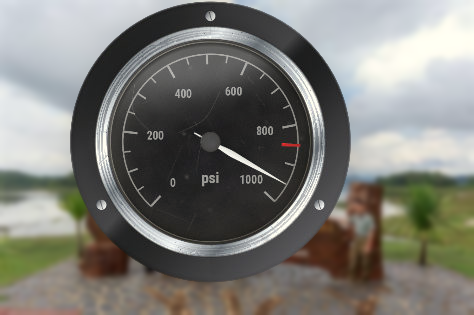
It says 950; psi
